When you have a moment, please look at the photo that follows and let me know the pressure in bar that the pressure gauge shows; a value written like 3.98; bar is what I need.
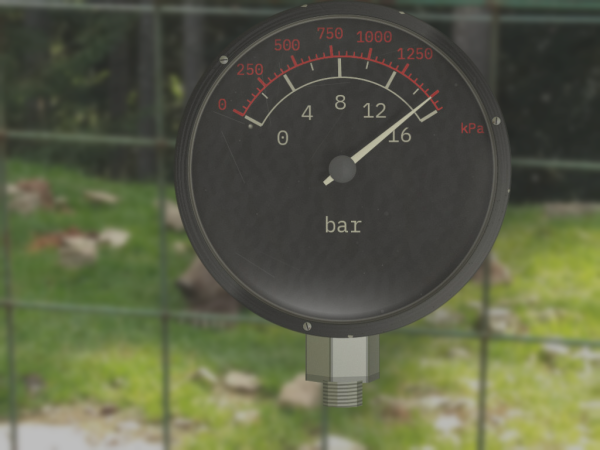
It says 15; bar
